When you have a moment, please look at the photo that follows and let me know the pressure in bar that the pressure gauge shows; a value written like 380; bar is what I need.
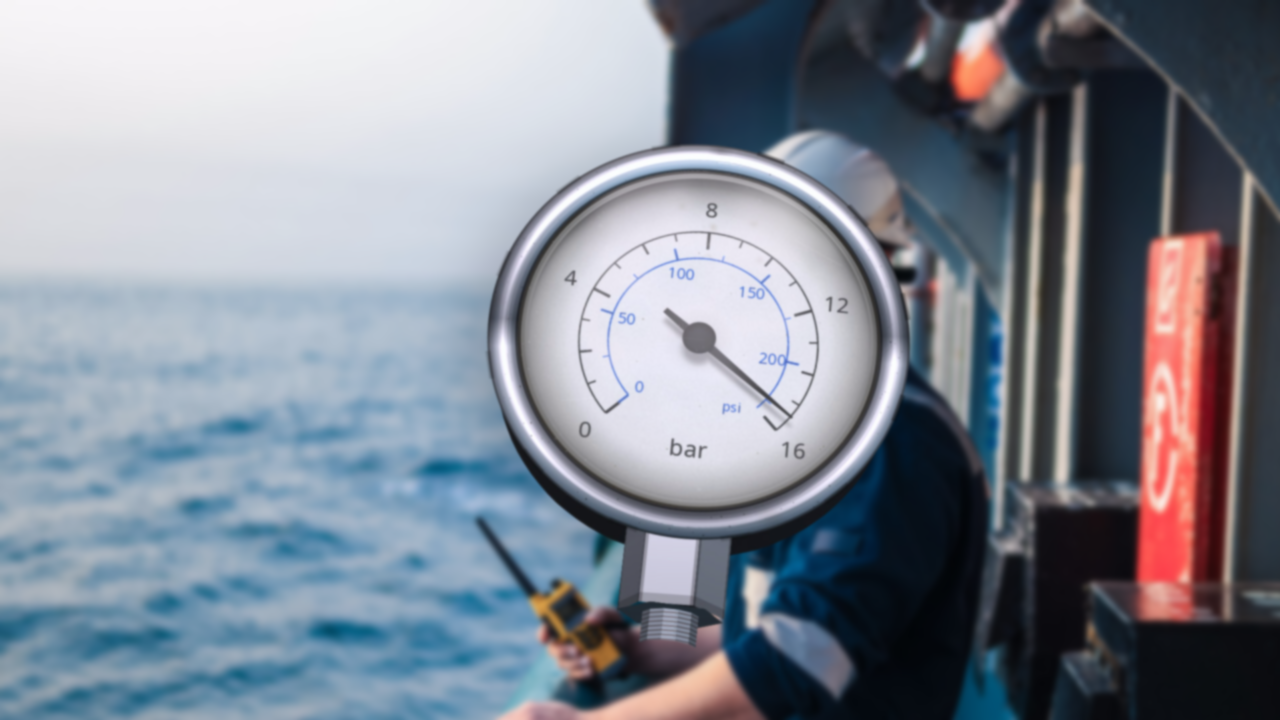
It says 15.5; bar
